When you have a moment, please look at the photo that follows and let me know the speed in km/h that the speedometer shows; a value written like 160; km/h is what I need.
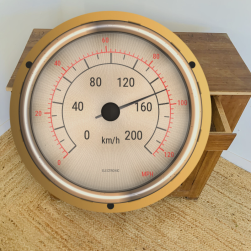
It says 150; km/h
